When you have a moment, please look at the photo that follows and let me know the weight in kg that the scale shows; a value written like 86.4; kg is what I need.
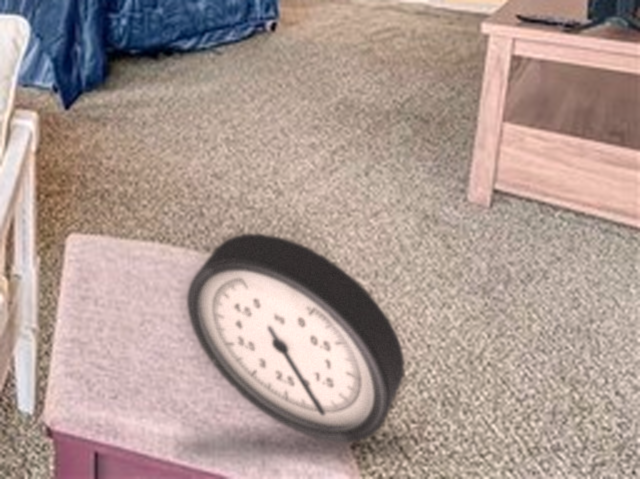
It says 2; kg
